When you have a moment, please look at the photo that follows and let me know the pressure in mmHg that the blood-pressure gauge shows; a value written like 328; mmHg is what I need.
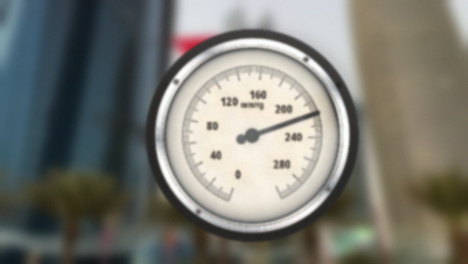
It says 220; mmHg
